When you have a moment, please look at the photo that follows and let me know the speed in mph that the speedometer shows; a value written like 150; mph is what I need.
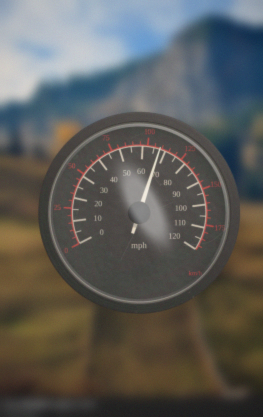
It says 67.5; mph
